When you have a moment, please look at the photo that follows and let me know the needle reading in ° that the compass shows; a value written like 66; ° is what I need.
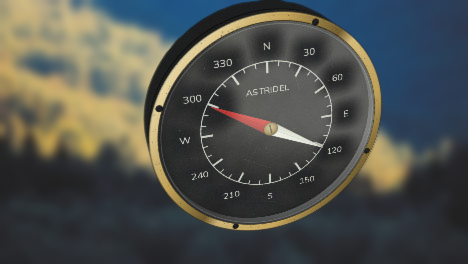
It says 300; °
